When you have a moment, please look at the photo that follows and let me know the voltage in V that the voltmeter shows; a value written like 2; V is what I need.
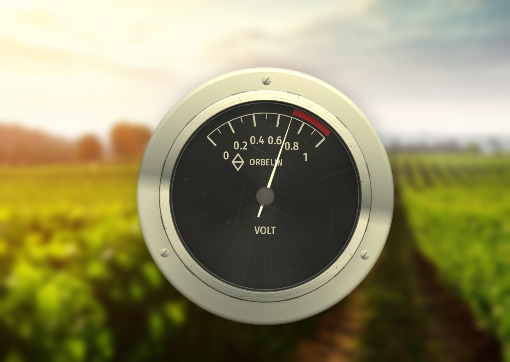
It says 0.7; V
